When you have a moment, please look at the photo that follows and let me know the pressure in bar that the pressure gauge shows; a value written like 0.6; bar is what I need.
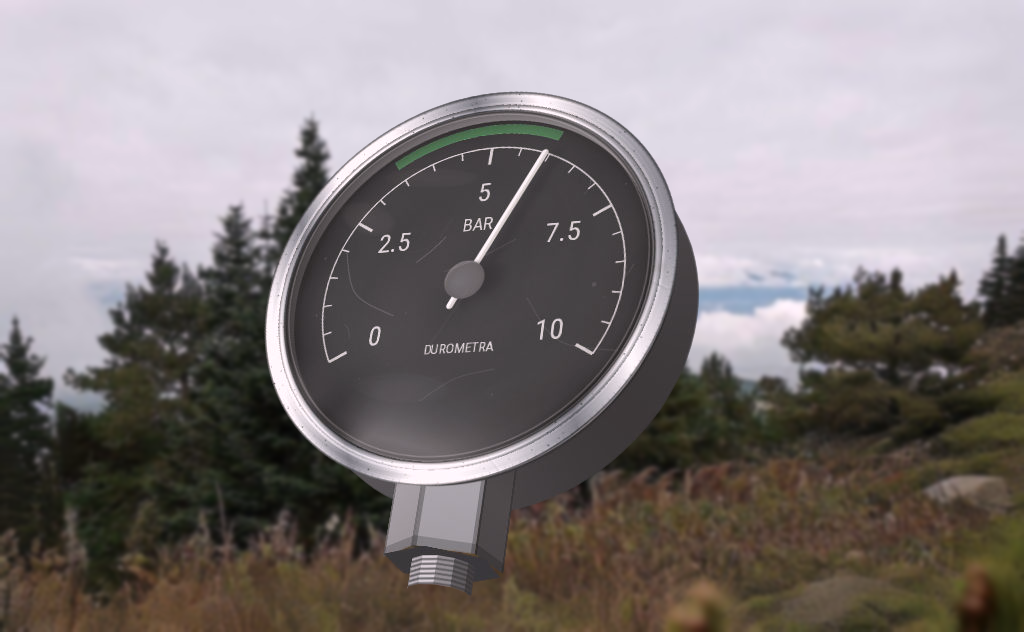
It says 6; bar
